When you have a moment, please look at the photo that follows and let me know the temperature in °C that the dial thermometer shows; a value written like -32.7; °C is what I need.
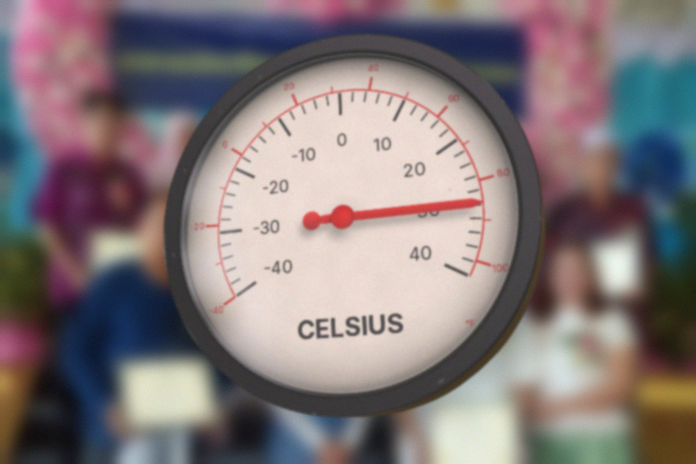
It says 30; °C
